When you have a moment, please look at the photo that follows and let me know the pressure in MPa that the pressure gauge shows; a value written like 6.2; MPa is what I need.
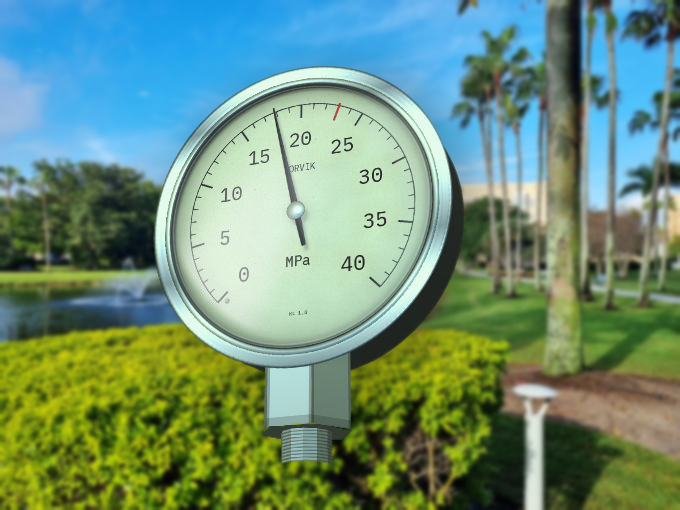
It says 18; MPa
